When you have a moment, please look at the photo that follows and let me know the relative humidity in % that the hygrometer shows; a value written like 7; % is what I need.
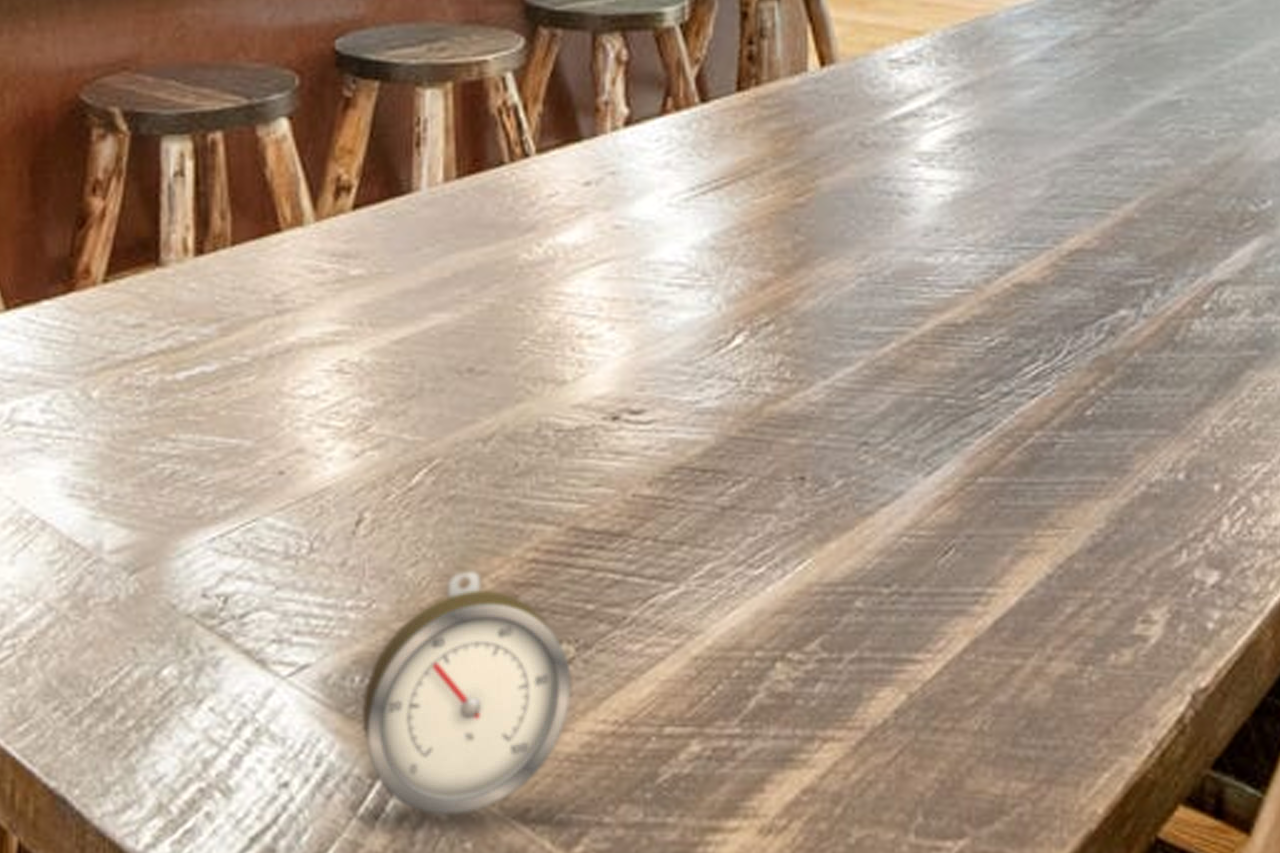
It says 36; %
